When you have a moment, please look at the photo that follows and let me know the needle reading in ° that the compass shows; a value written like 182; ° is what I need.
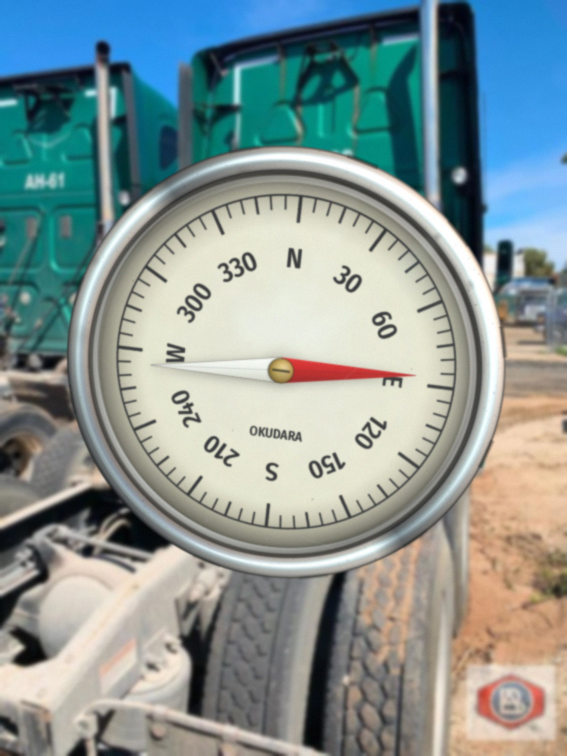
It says 85; °
